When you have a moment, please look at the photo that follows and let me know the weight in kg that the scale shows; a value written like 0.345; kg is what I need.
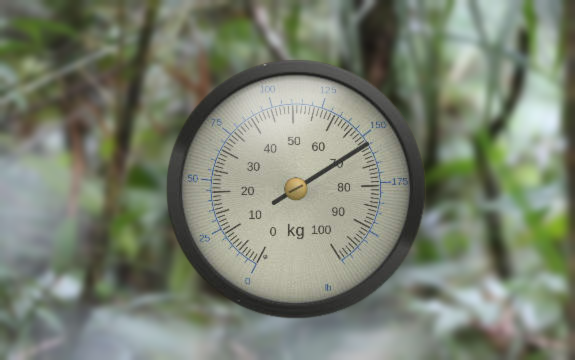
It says 70; kg
